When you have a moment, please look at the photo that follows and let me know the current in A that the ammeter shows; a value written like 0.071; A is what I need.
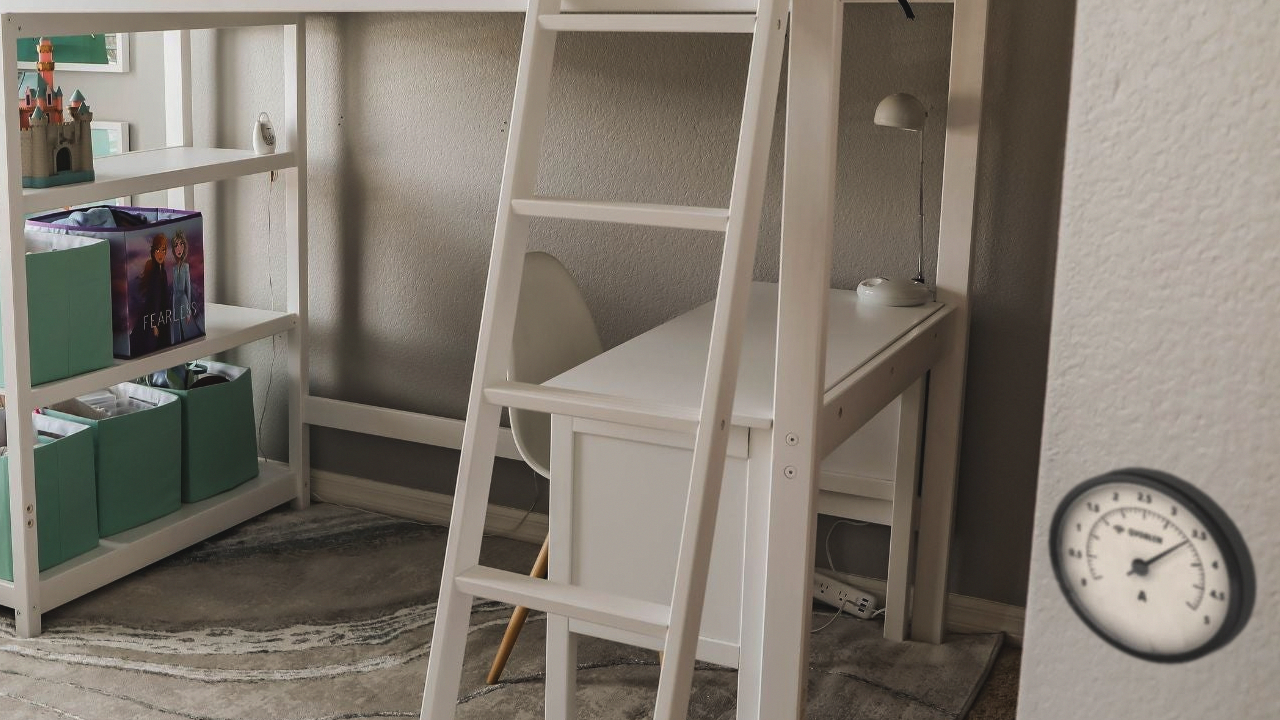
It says 3.5; A
